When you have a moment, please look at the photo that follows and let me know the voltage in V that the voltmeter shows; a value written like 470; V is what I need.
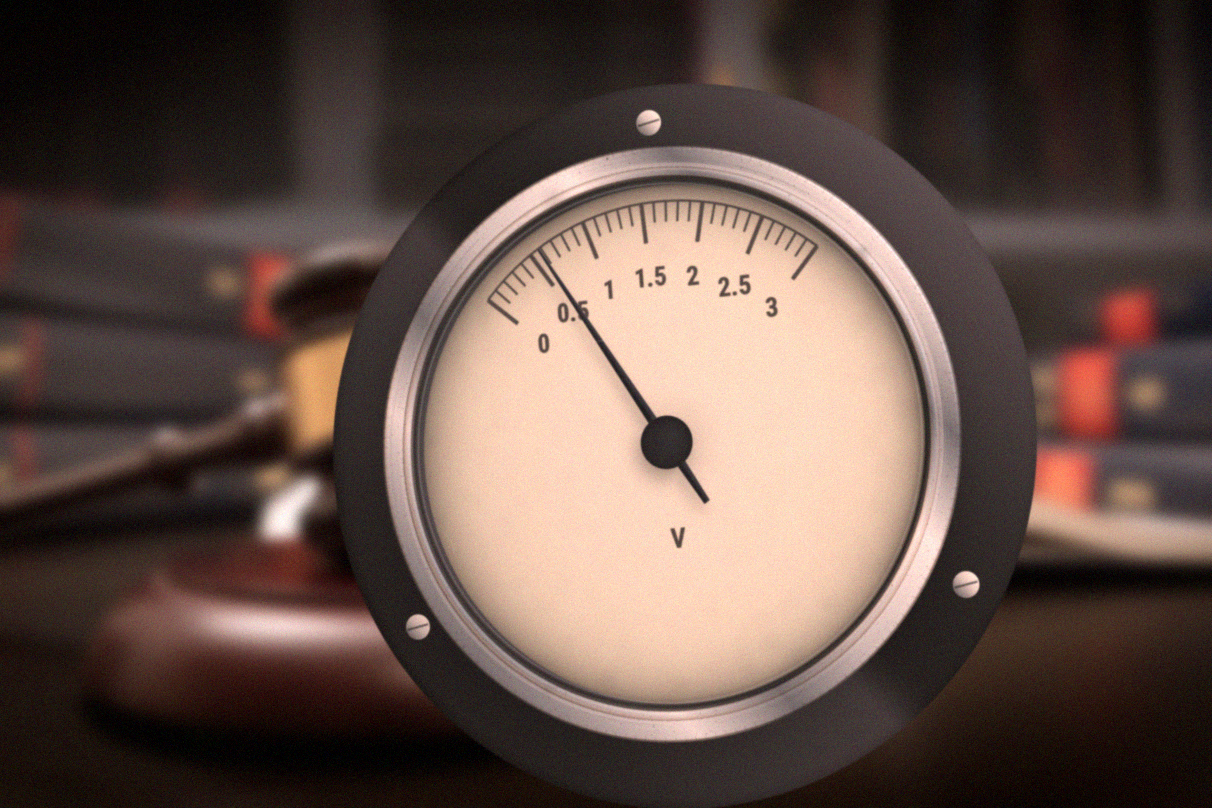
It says 0.6; V
